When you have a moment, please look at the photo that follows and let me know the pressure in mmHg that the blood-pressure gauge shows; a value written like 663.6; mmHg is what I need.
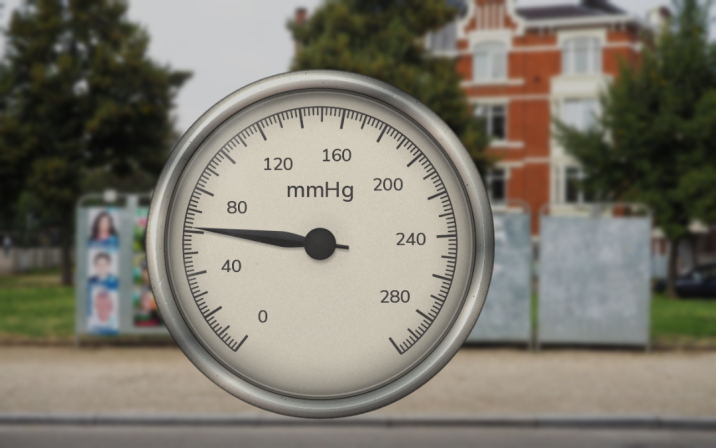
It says 62; mmHg
